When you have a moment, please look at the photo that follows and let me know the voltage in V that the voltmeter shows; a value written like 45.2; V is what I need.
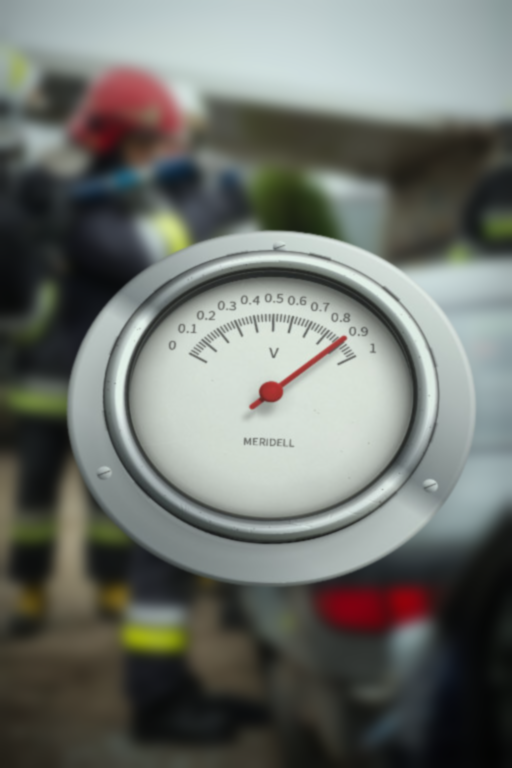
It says 0.9; V
